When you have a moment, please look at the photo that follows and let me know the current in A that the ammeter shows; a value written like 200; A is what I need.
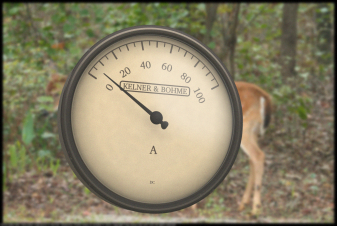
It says 5; A
